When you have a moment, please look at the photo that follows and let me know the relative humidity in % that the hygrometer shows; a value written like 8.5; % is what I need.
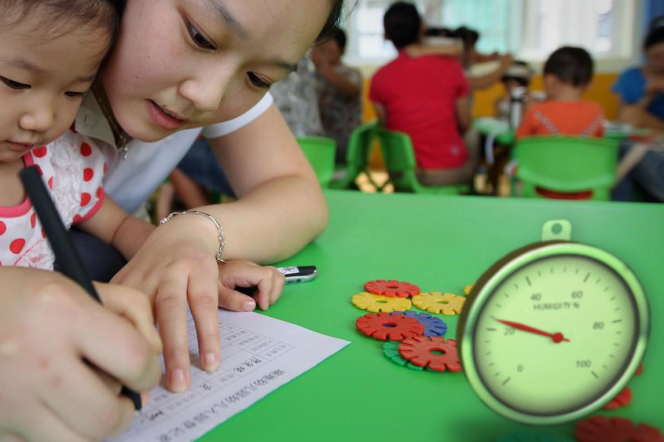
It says 24; %
